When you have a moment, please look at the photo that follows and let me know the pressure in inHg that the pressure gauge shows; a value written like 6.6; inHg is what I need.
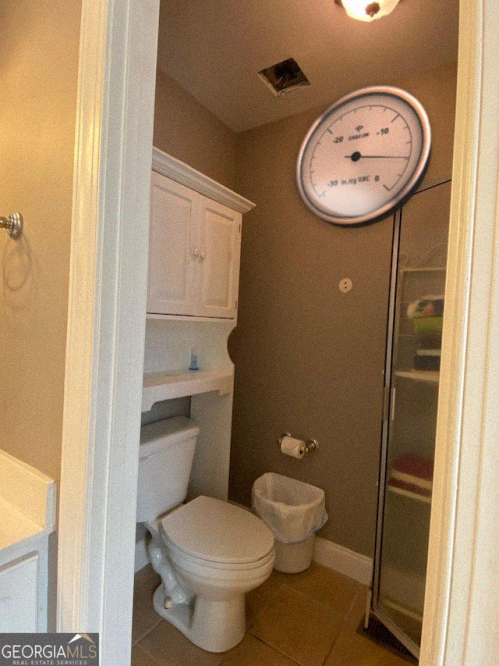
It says -4; inHg
